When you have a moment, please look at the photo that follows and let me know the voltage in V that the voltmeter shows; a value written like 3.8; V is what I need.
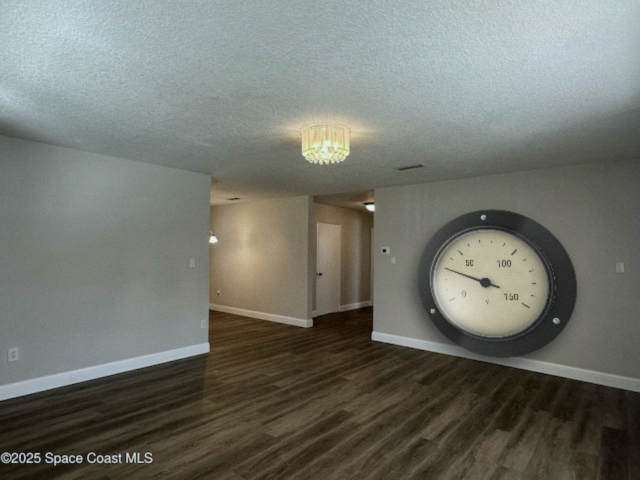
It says 30; V
